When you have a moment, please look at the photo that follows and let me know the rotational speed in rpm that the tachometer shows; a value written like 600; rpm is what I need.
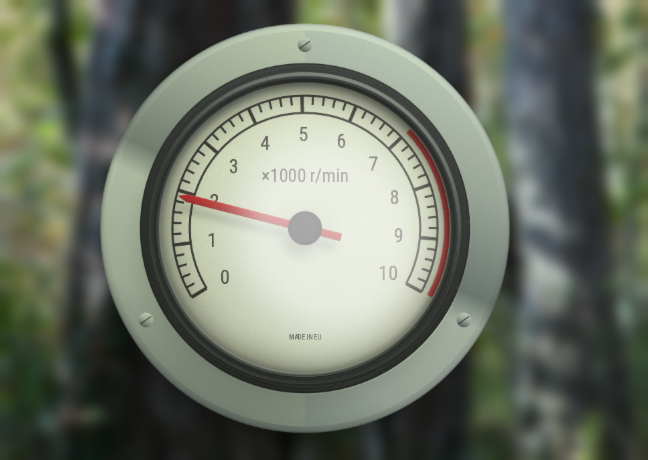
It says 1900; rpm
